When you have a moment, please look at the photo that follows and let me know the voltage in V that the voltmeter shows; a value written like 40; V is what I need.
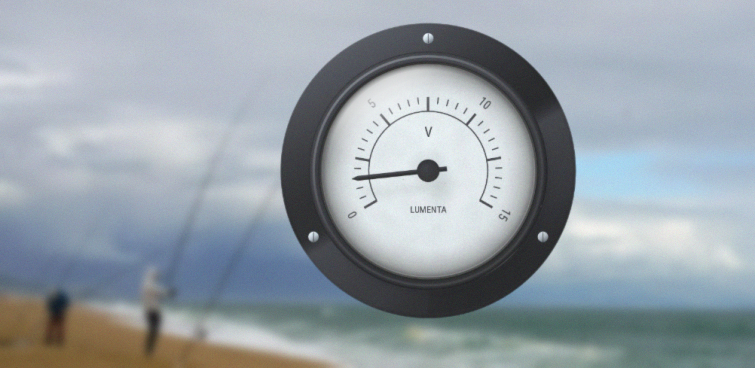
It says 1.5; V
